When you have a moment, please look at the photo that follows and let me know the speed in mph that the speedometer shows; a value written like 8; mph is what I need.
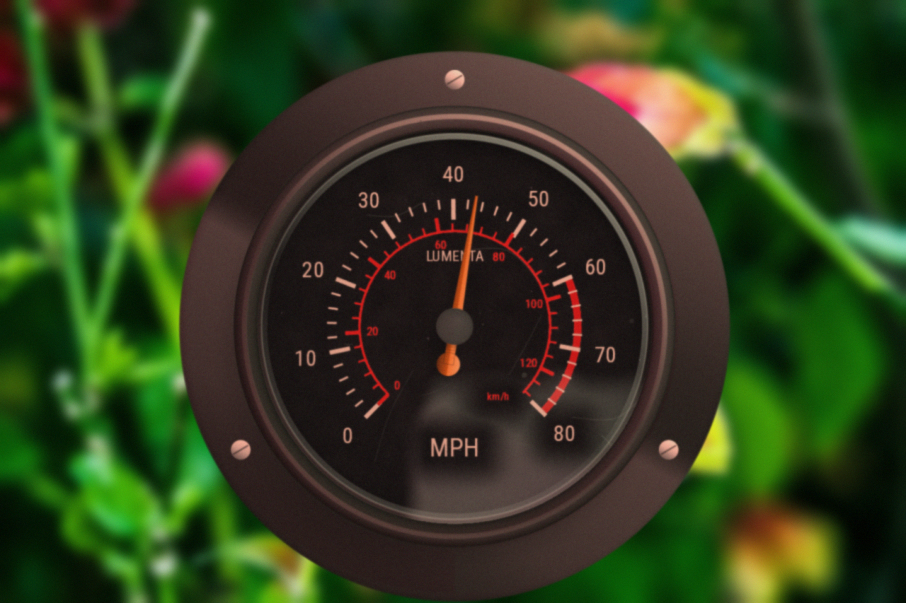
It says 43; mph
